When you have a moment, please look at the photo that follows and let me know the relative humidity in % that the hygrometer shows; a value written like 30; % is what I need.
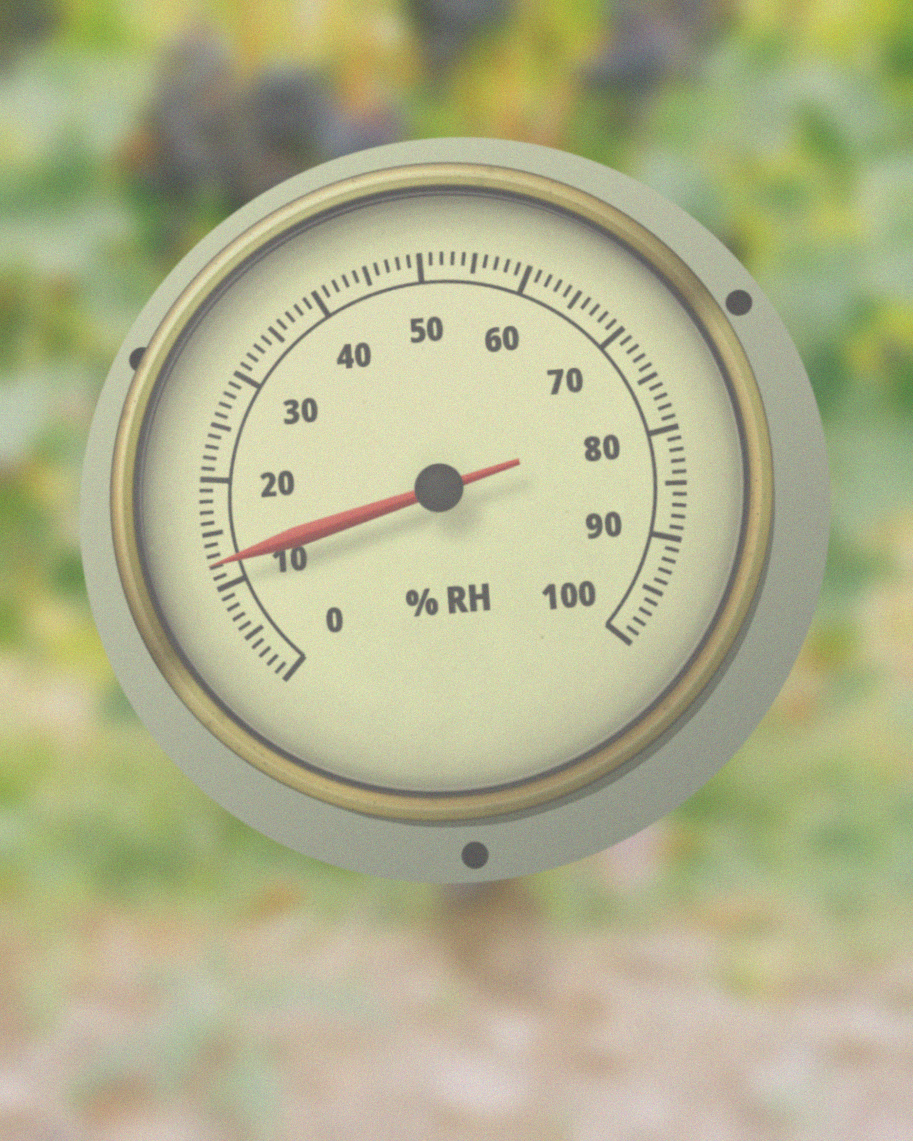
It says 12; %
